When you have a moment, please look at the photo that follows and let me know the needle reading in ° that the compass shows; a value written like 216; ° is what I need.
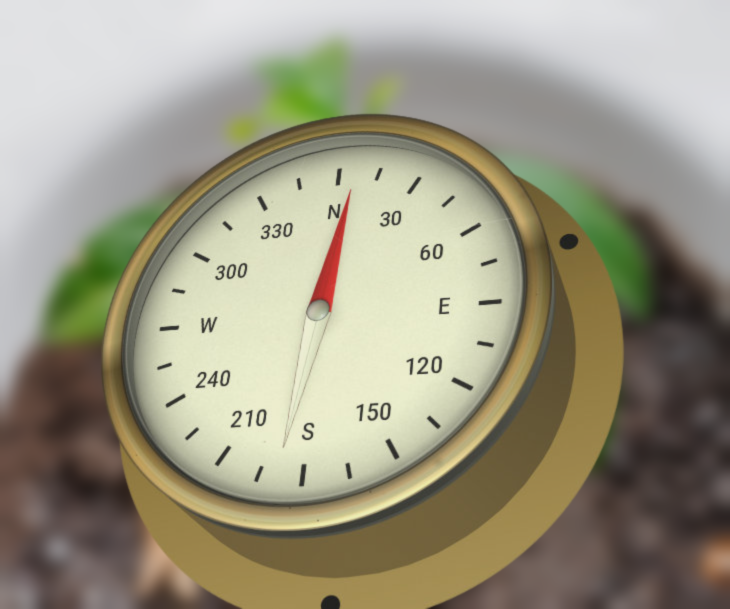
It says 7.5; °
